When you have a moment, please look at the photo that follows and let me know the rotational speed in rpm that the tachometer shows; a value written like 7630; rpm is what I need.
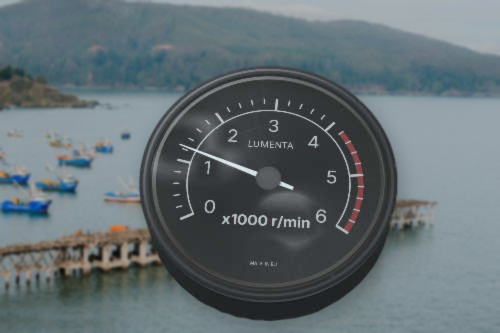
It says 1200; rpm
